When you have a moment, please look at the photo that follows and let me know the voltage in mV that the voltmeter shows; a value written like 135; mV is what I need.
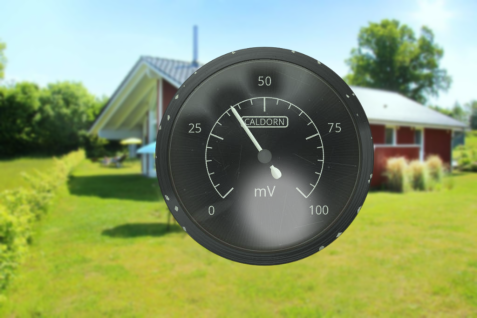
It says 37.5; mV
